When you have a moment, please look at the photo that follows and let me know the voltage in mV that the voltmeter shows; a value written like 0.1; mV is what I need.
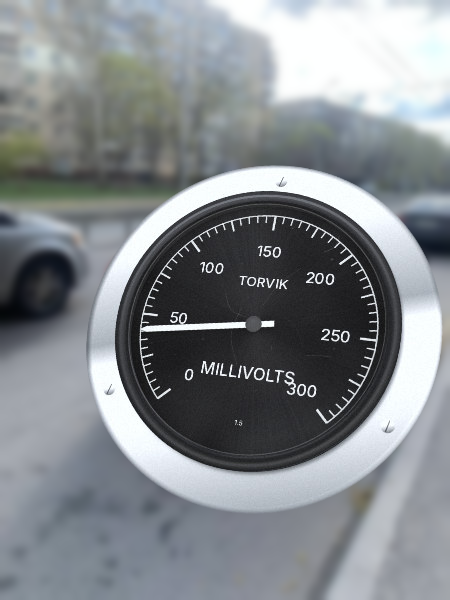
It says 40; mV
